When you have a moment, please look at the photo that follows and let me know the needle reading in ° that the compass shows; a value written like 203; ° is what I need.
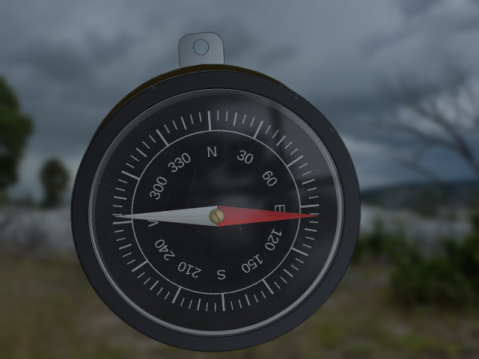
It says 95; °
